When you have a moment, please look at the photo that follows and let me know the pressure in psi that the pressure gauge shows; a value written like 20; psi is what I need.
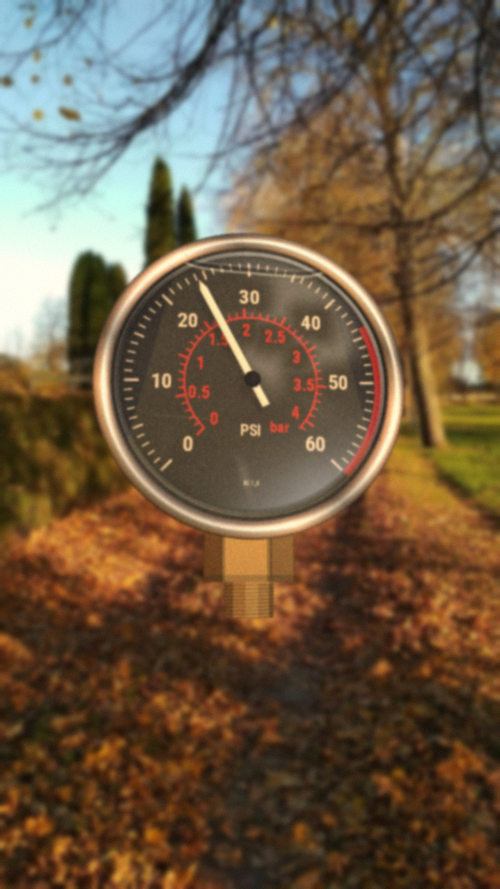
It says 24; psi
